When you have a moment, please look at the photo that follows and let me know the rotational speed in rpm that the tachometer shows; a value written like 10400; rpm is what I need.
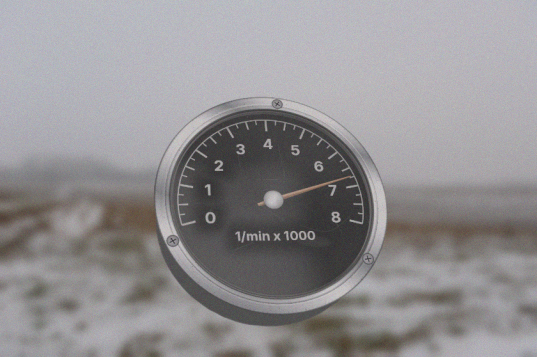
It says 6750; rpm
